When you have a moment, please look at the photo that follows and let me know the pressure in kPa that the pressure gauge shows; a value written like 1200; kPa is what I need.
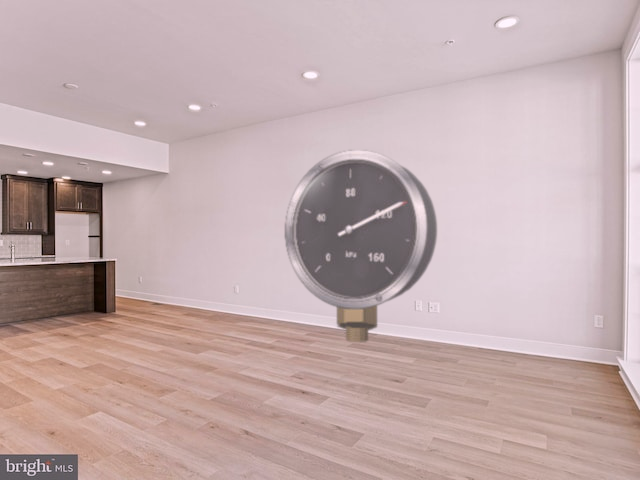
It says 120; kPa
